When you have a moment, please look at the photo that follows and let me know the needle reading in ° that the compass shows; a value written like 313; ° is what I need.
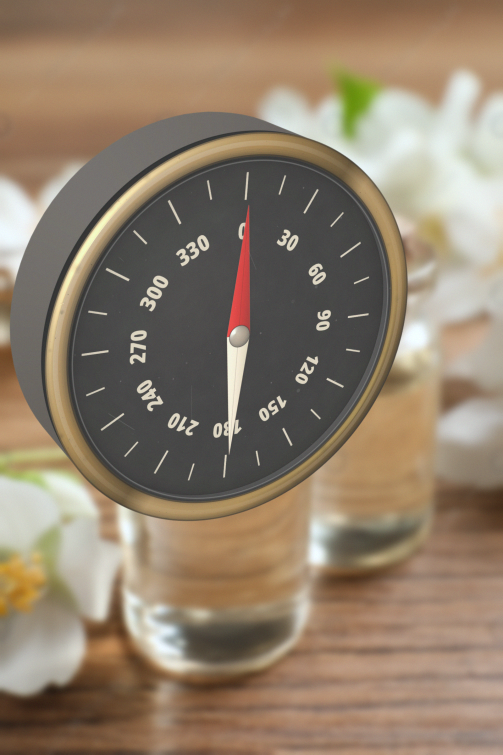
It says 0; °
